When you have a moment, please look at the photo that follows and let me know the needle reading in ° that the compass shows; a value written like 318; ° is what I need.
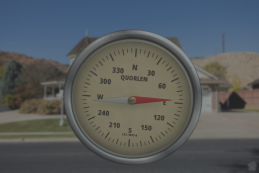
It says 85; °
